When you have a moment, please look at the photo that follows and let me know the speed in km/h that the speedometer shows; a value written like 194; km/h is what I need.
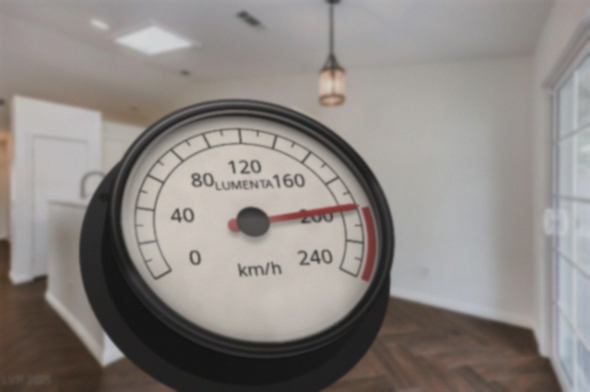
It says 200; km/h
